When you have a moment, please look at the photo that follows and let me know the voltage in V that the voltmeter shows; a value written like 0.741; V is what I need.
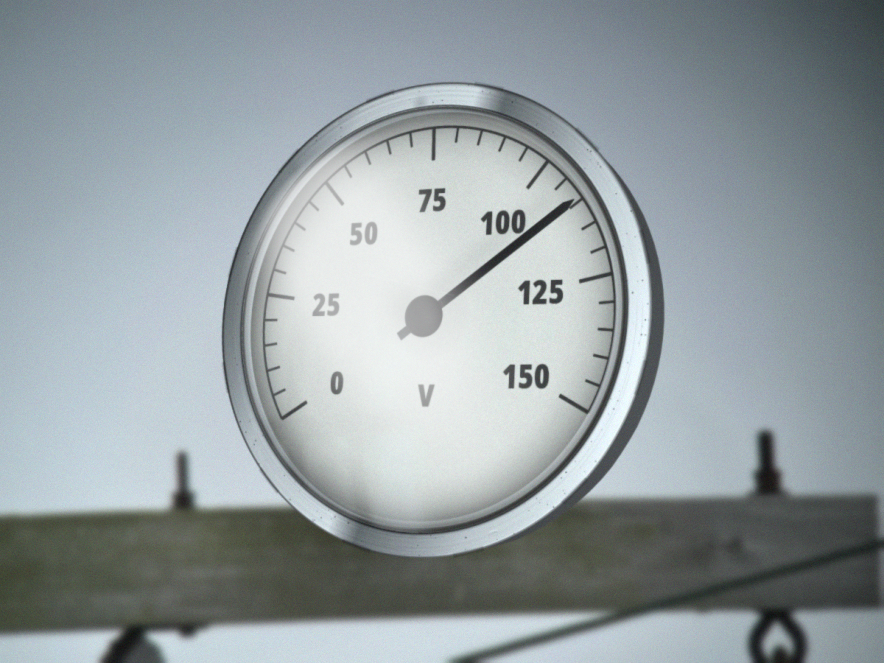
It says 110; V
